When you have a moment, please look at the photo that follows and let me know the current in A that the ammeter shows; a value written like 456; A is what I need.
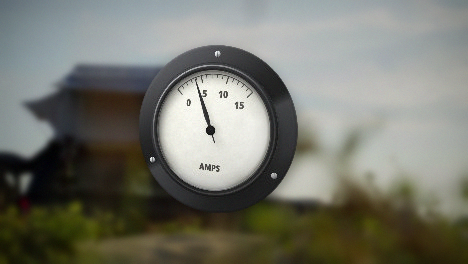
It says 4; A
